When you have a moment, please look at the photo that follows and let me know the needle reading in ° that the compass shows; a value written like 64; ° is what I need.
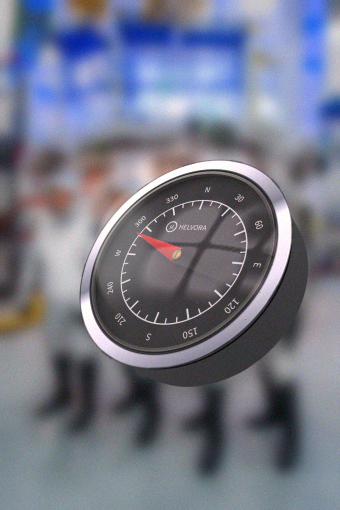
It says 290; °
